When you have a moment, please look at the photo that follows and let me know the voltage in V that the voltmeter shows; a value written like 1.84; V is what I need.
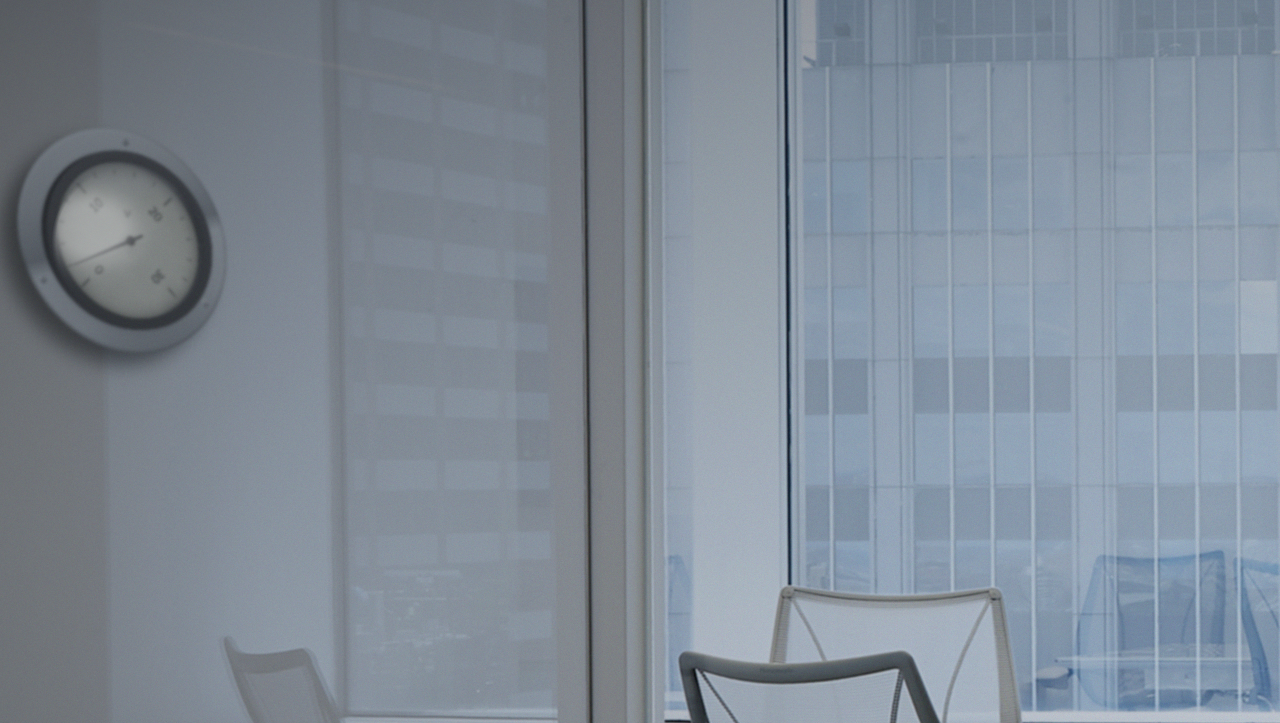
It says 2; V
